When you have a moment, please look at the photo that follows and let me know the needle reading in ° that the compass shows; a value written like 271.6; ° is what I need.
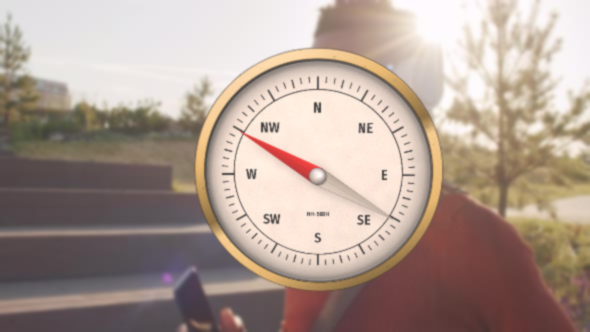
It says 300; °
